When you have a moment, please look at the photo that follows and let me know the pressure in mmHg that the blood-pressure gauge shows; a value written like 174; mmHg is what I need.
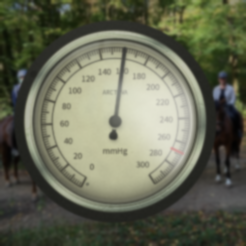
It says 160; mmHg
